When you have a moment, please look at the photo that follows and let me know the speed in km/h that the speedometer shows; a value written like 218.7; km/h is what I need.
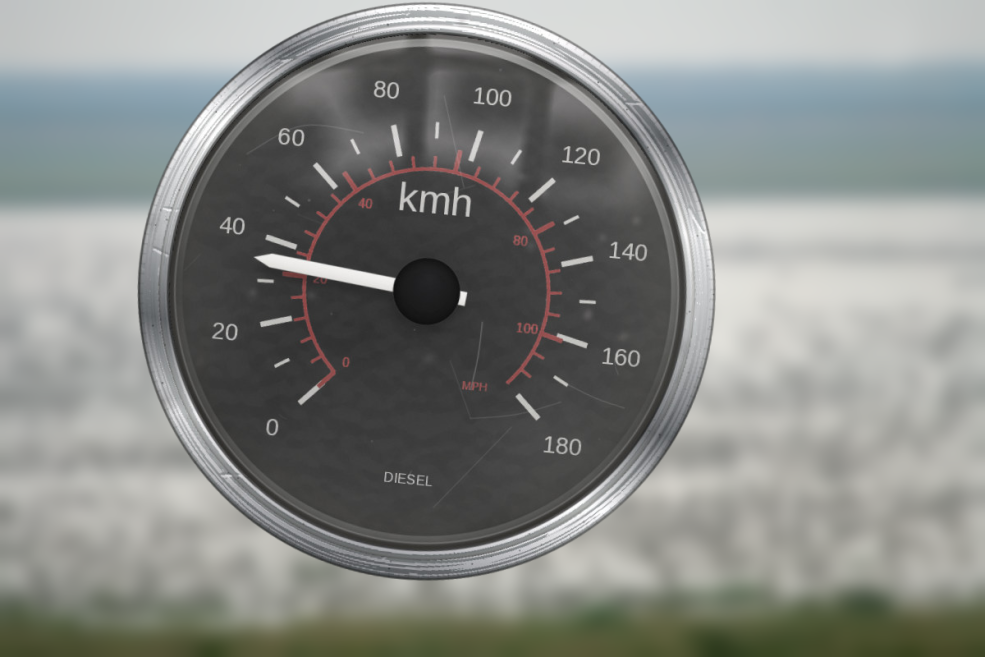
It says 35; km/h
